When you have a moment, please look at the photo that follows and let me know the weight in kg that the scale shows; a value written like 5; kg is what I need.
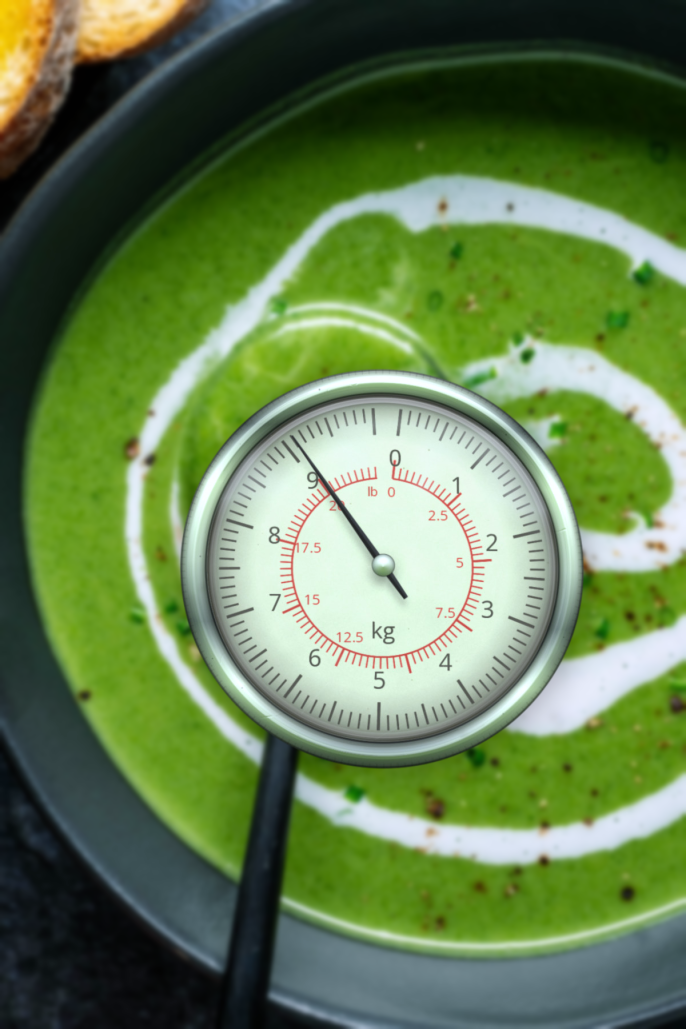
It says 9.1; kg
